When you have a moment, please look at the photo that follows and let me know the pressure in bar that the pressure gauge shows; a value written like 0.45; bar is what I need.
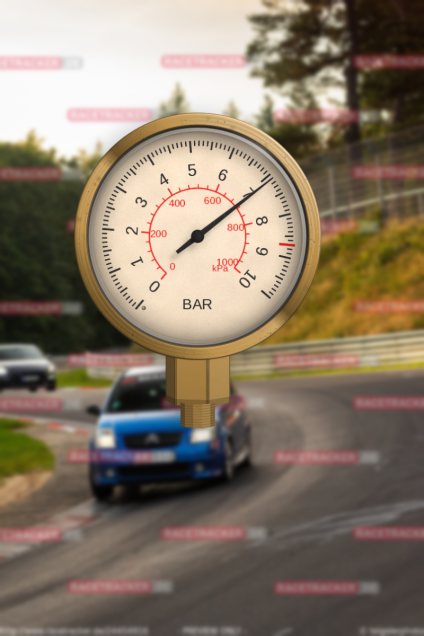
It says 7.1; bar
